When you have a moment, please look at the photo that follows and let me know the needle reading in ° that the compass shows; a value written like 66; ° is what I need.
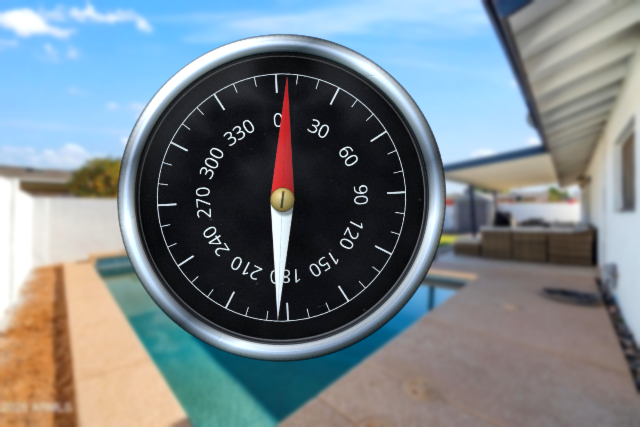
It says 5; °
